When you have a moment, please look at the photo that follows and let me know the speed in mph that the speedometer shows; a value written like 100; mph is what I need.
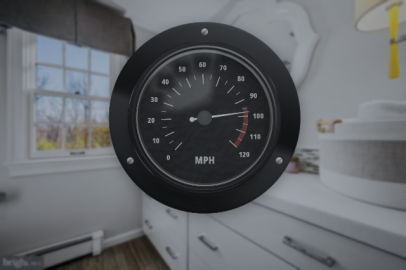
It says 97.5; mph
